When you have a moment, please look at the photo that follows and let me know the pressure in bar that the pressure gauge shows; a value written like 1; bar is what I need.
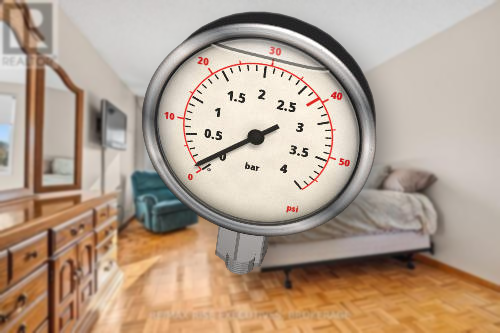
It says 0.1; bar
